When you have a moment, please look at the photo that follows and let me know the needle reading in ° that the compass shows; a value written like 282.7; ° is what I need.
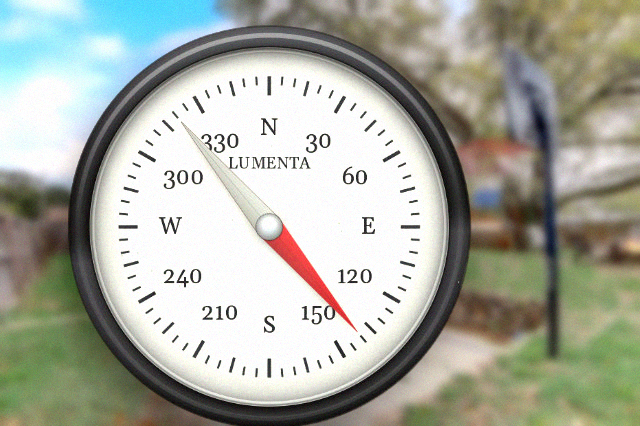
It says 140; °
